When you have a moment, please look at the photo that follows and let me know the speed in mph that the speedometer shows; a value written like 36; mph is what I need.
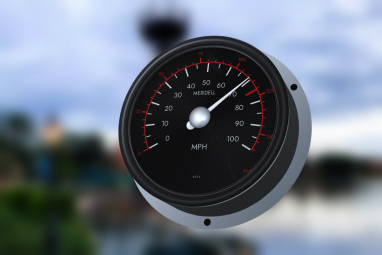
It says 70; mph
